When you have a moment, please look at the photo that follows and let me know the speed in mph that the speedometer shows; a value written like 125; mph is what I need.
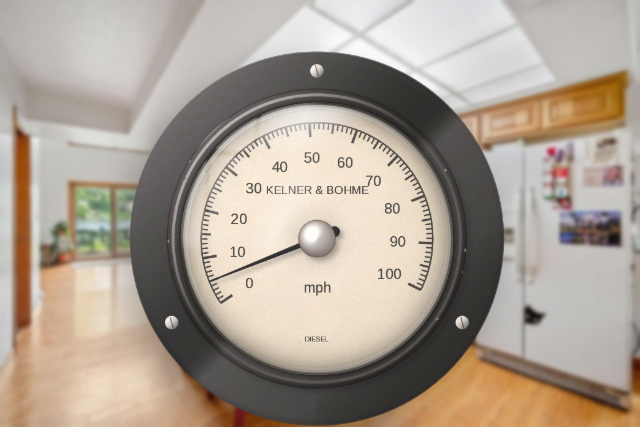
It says 5; mph
